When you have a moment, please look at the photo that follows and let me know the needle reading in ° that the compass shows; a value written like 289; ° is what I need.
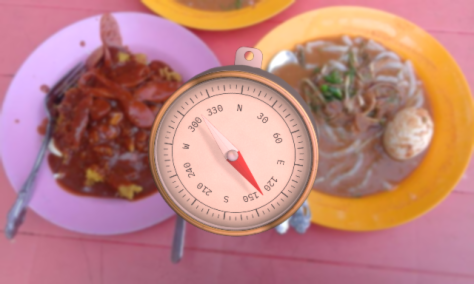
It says 135; °
